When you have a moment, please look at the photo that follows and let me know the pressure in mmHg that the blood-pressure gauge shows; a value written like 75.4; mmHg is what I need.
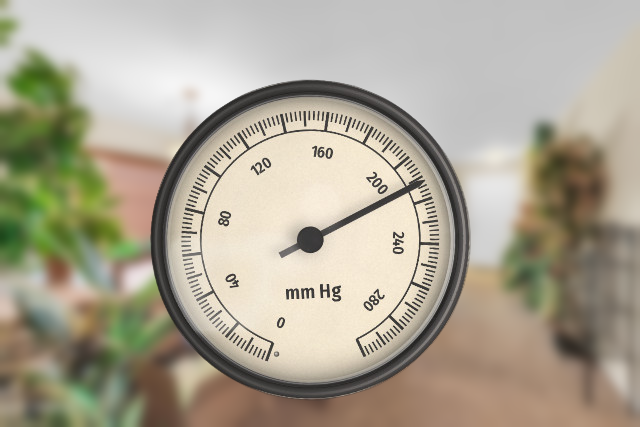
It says 212; mmHg
